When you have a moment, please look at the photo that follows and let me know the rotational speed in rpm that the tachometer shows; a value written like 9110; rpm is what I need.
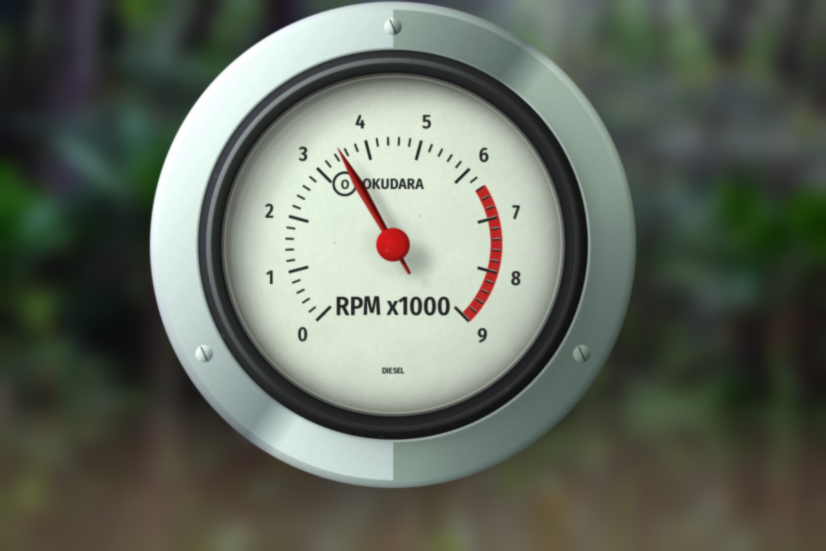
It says 3500; rpm
